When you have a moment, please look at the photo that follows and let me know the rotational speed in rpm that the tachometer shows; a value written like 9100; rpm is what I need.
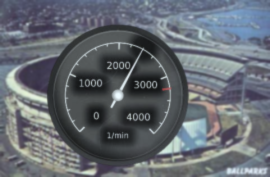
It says 2400; rpm
